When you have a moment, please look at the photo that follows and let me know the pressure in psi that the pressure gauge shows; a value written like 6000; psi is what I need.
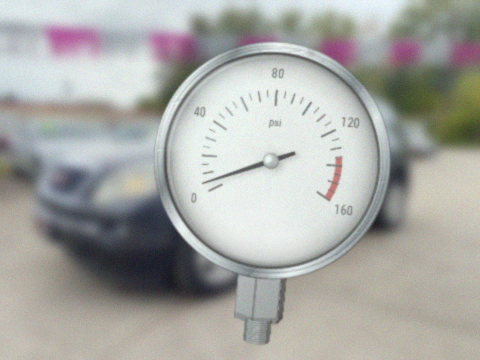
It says 5; psi
